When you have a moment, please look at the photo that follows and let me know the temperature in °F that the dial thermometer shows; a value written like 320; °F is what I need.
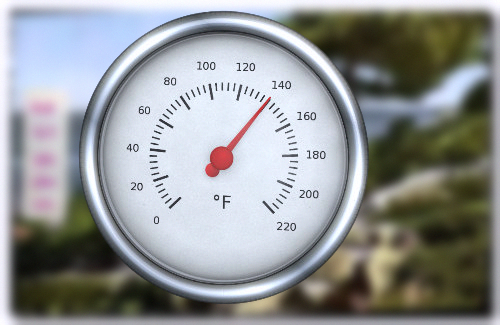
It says 140; °F
